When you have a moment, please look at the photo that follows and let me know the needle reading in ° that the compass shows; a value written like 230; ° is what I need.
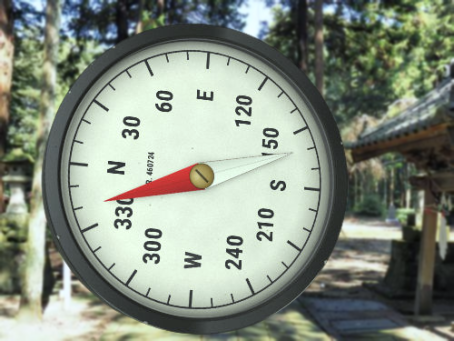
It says 340; °
